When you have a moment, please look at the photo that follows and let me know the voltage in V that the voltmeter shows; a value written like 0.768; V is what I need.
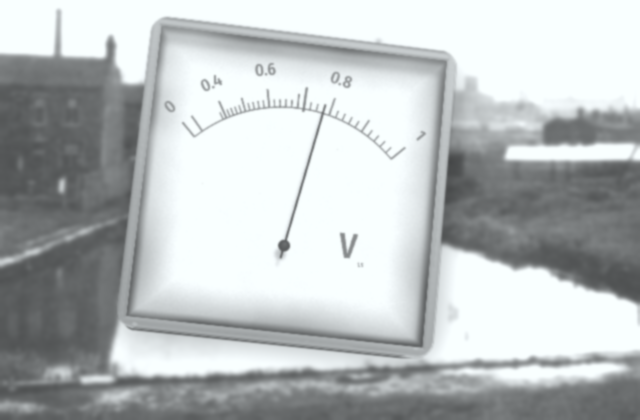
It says 0.78; V
